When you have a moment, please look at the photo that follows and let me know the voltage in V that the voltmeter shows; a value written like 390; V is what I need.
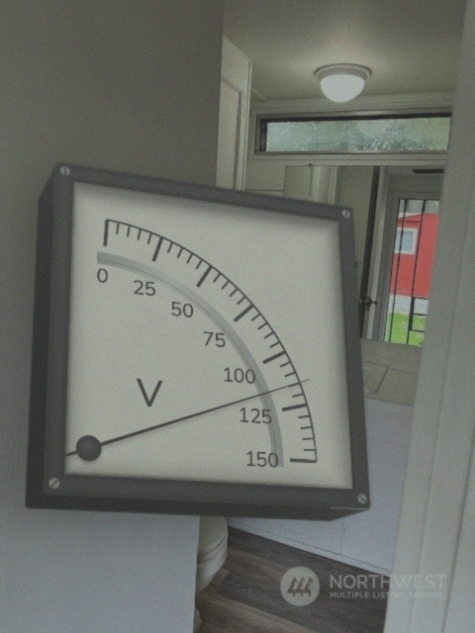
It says 115; V
